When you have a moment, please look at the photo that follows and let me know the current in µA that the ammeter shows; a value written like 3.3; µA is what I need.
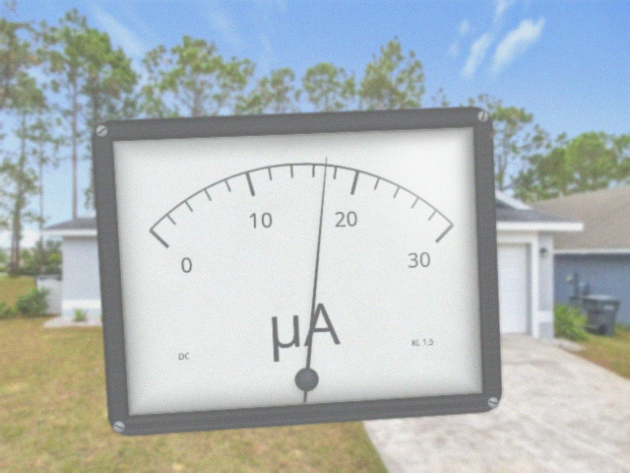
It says 17; µA
